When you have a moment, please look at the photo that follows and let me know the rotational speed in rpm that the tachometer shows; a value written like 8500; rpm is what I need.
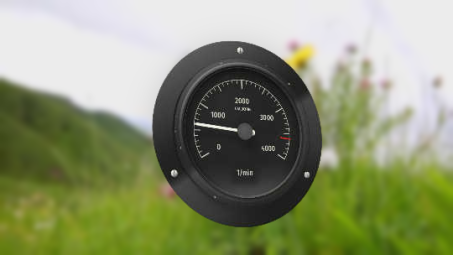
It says 600; rpm
